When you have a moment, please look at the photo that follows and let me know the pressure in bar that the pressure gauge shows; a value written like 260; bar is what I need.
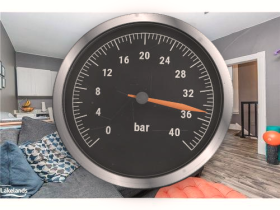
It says 35; bar
